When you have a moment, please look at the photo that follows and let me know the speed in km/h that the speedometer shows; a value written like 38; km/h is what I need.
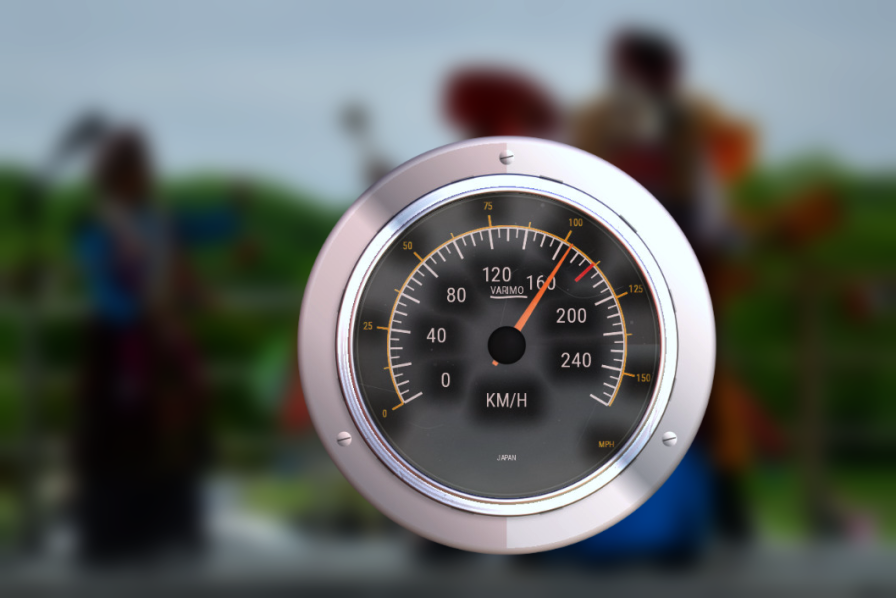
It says 165; km/h
